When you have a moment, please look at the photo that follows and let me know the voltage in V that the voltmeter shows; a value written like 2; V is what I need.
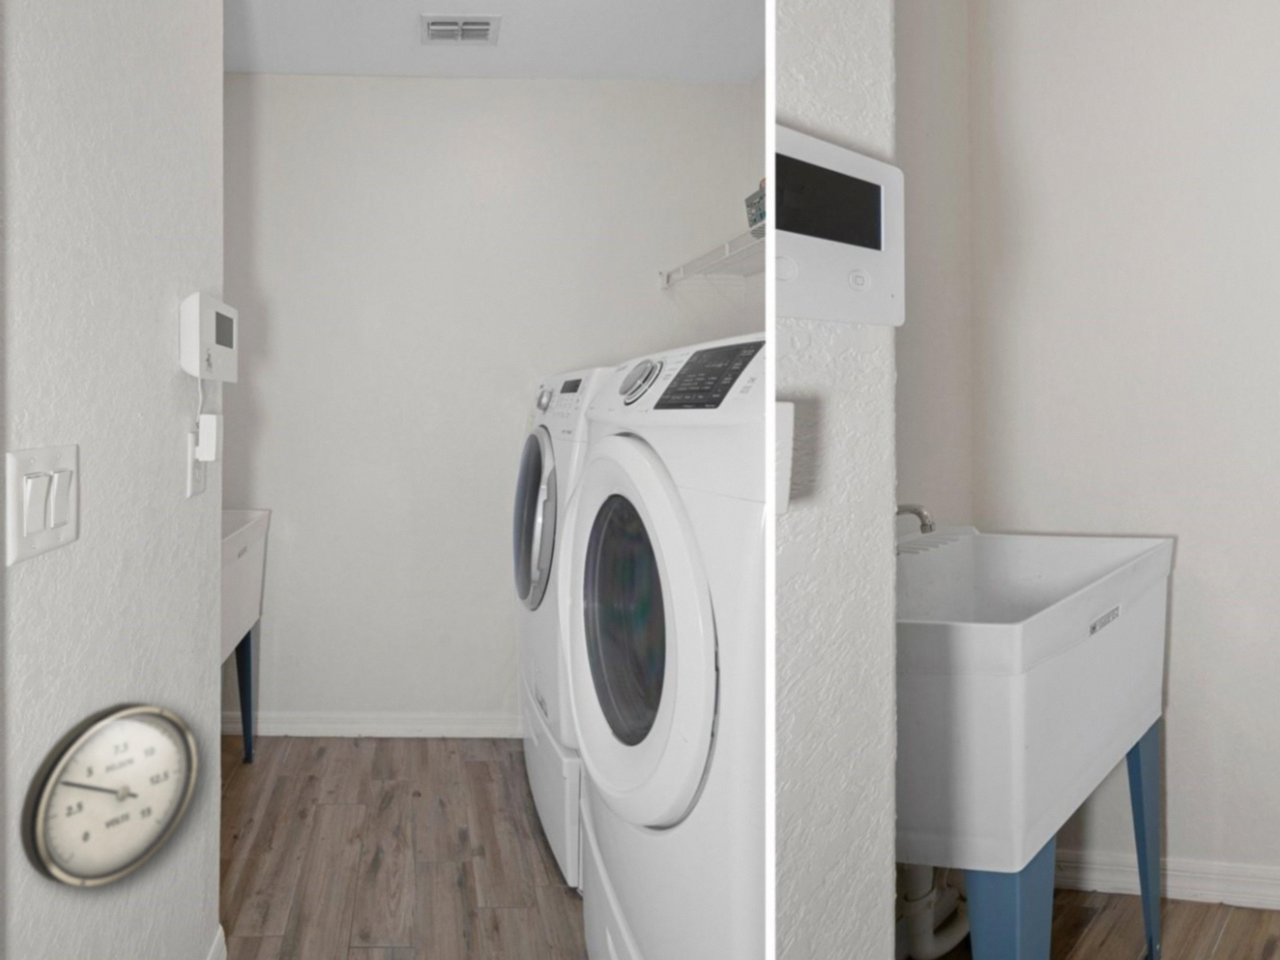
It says 4; V
